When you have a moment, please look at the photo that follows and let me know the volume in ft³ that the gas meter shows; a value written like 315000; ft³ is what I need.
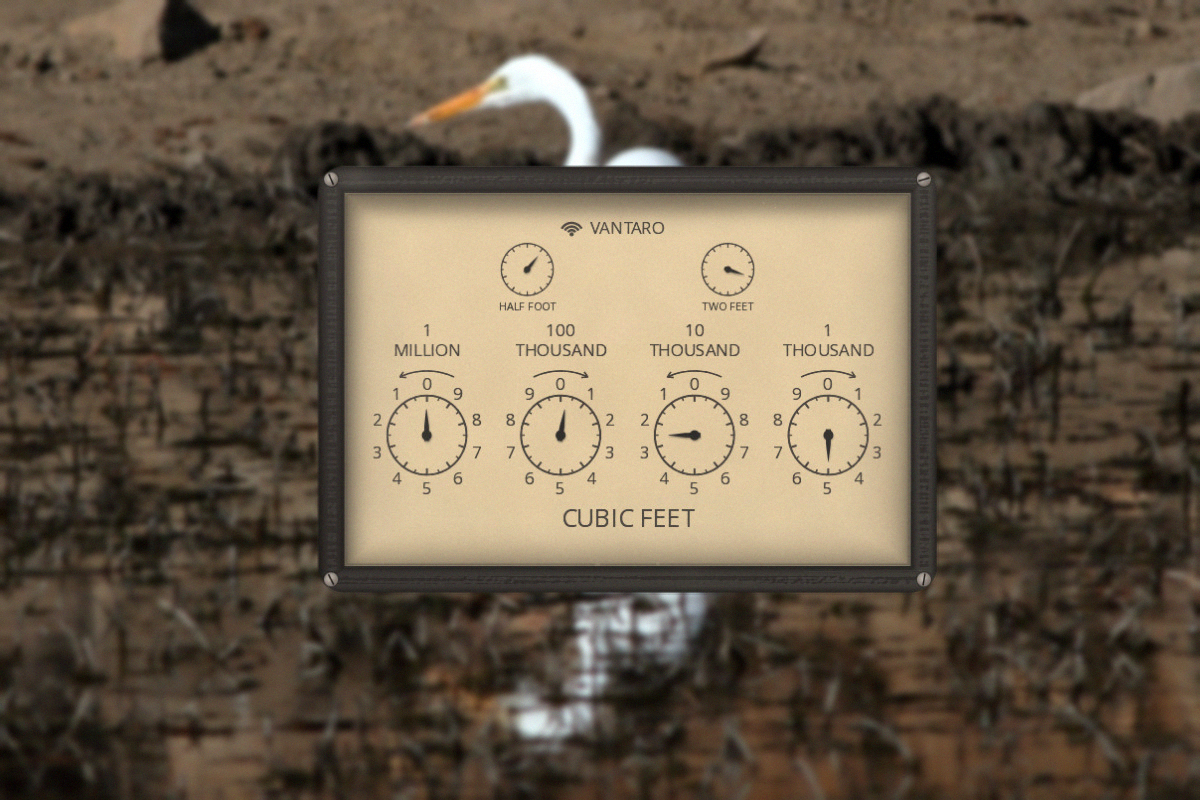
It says 2500; ft³
